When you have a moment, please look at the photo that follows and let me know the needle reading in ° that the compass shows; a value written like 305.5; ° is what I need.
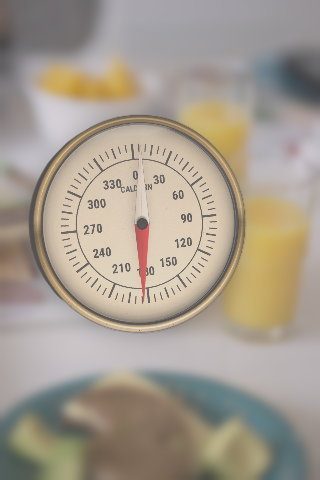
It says 185; °
